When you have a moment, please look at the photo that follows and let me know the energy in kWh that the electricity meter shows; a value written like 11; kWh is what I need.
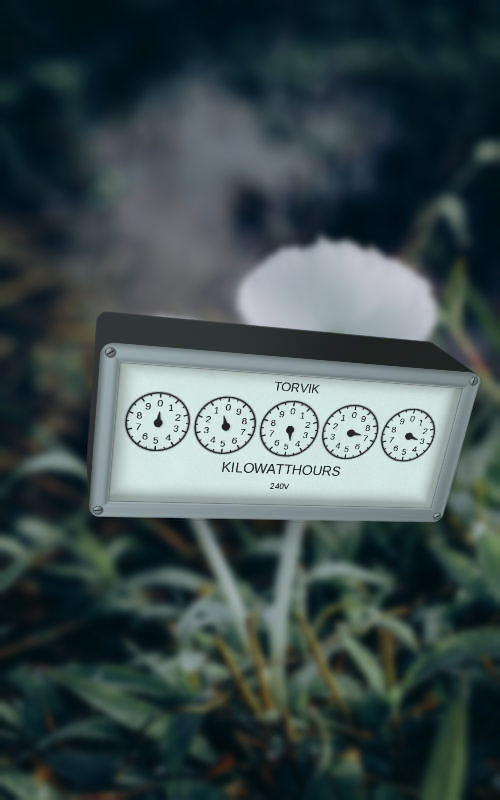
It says 473; kWh
